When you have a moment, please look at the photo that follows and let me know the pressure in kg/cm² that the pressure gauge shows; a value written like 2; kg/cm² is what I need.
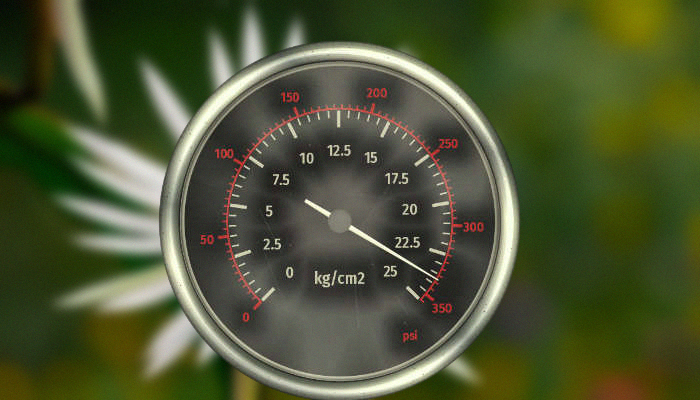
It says 23.75; kg/cm²
